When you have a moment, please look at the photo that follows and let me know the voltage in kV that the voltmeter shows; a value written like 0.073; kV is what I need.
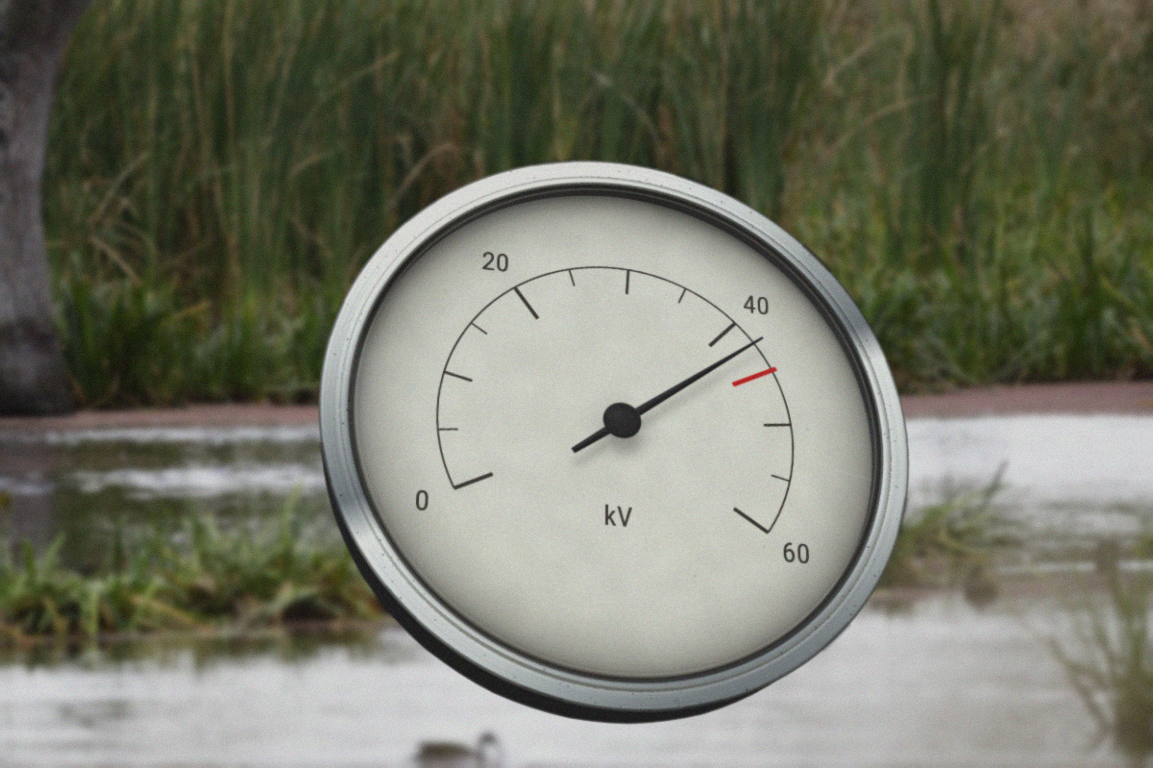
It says 42.5; kV
